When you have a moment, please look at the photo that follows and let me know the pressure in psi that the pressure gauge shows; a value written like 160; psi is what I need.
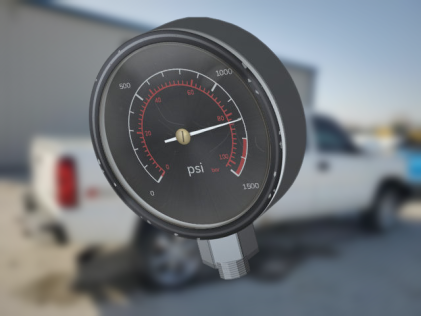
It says 1200; psi
